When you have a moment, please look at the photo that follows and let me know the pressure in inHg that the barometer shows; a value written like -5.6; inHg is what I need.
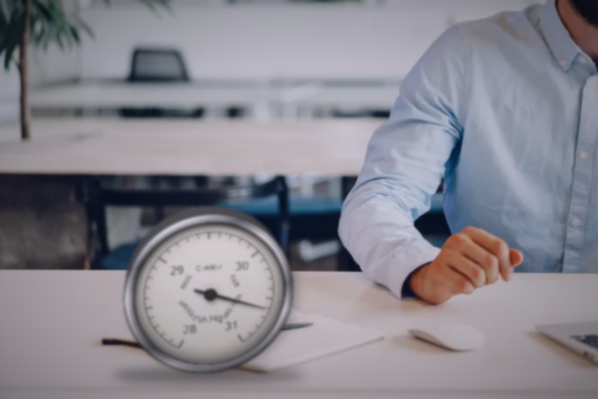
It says 30.6; inHg
